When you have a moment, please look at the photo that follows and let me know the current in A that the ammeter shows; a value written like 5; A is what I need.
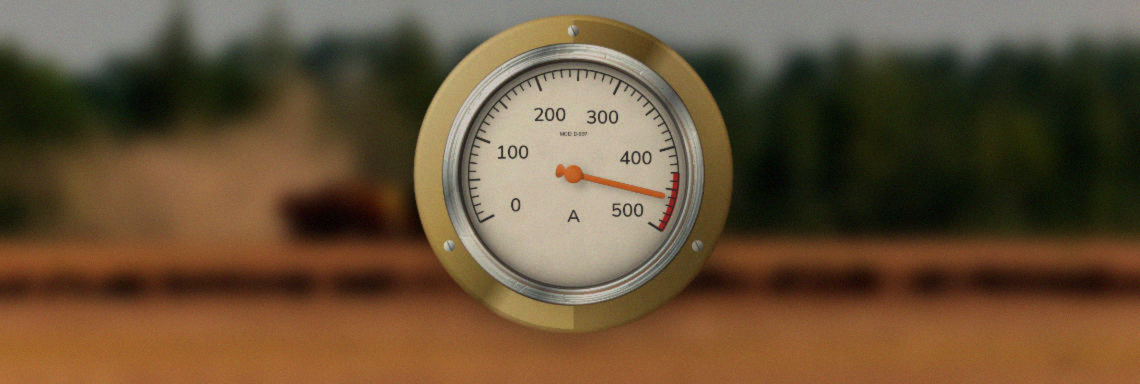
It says 460; A
